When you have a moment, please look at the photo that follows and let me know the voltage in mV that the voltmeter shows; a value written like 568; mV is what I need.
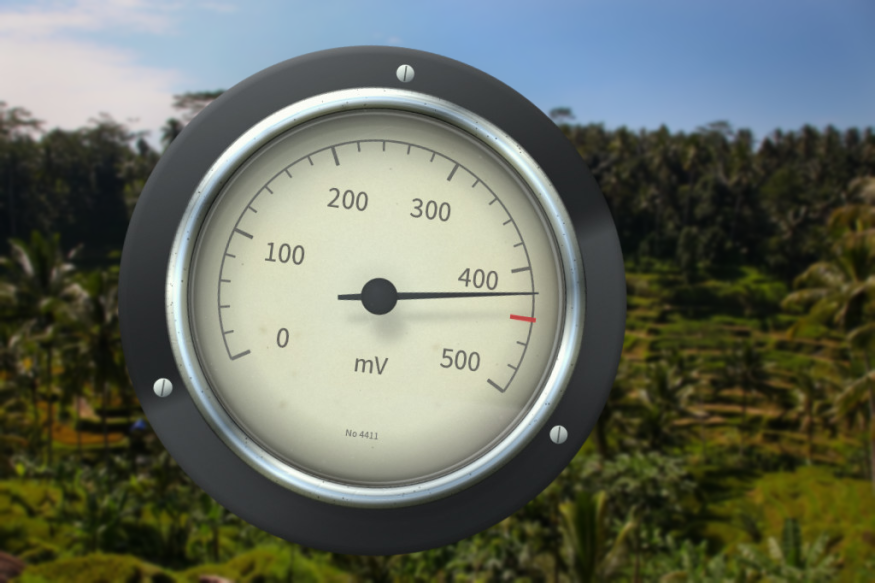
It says 420; mV
